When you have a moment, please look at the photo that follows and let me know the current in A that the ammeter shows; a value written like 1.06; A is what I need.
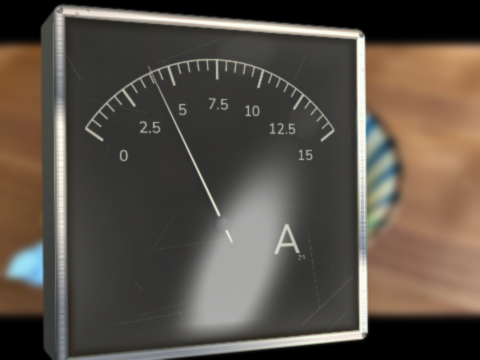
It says 4; A
